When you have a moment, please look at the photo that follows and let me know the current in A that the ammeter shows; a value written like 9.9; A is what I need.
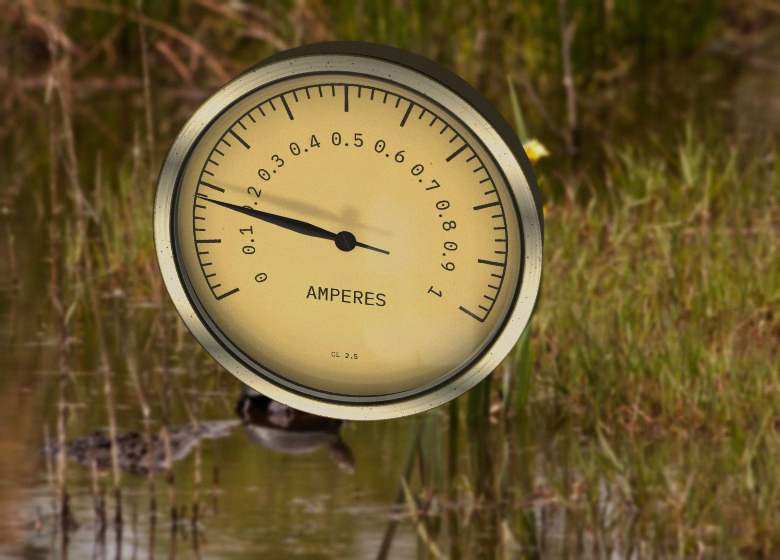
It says 0.18; A
